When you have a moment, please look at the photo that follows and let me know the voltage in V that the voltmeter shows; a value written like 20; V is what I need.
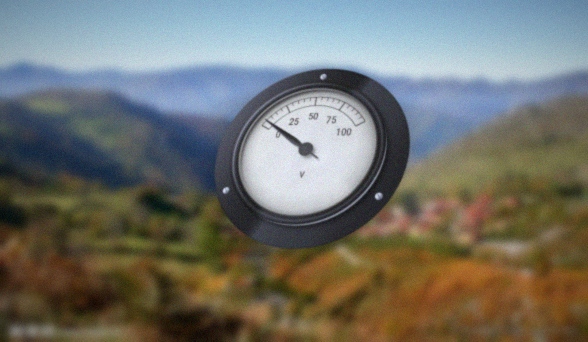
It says 5; V
